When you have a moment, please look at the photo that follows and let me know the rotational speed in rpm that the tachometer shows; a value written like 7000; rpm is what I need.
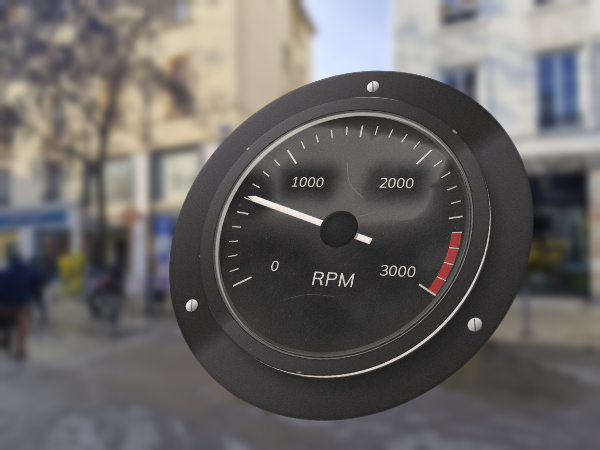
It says 600; rpm
